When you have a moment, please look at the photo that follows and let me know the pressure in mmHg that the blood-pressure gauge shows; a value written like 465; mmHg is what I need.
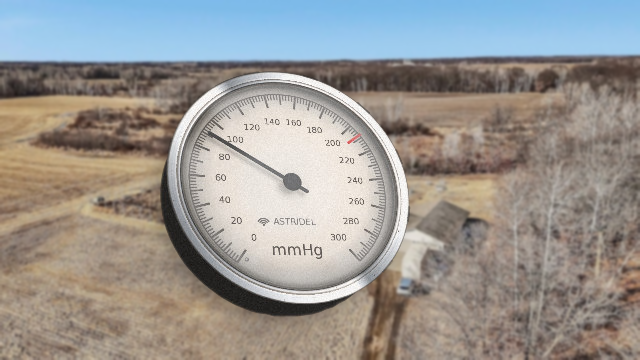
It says 90; mmHg
